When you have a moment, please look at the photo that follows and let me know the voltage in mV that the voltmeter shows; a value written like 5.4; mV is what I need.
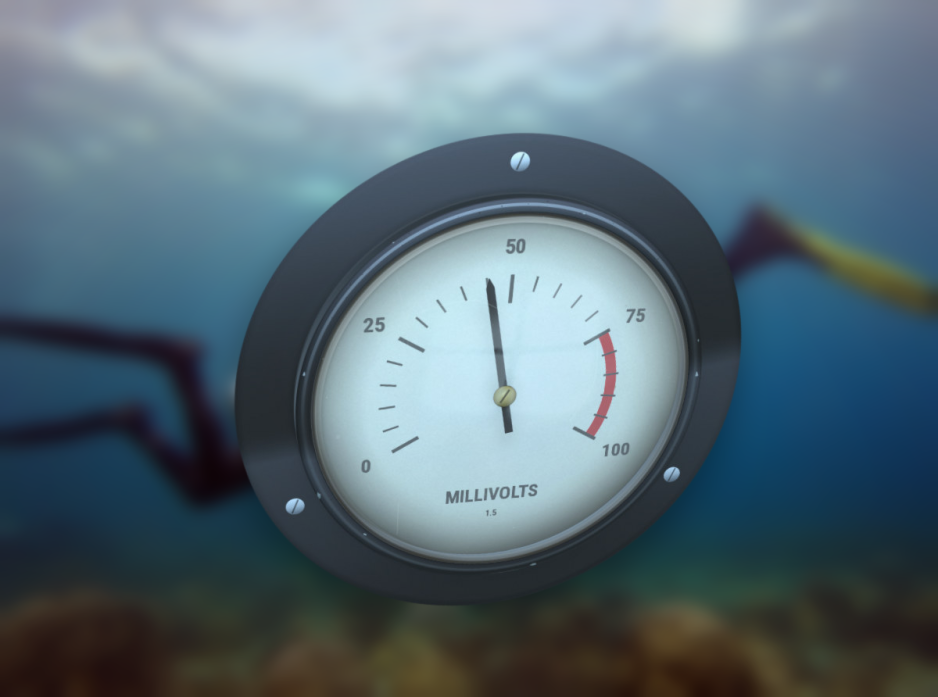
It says 45; mV
